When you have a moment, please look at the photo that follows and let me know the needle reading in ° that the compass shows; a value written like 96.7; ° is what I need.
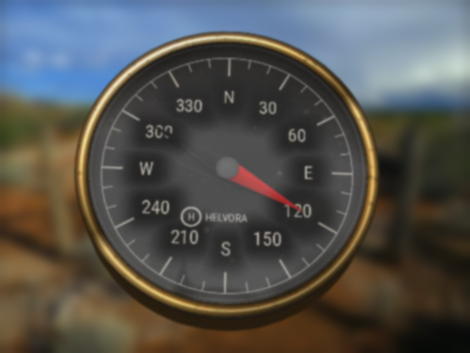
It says 120; °
